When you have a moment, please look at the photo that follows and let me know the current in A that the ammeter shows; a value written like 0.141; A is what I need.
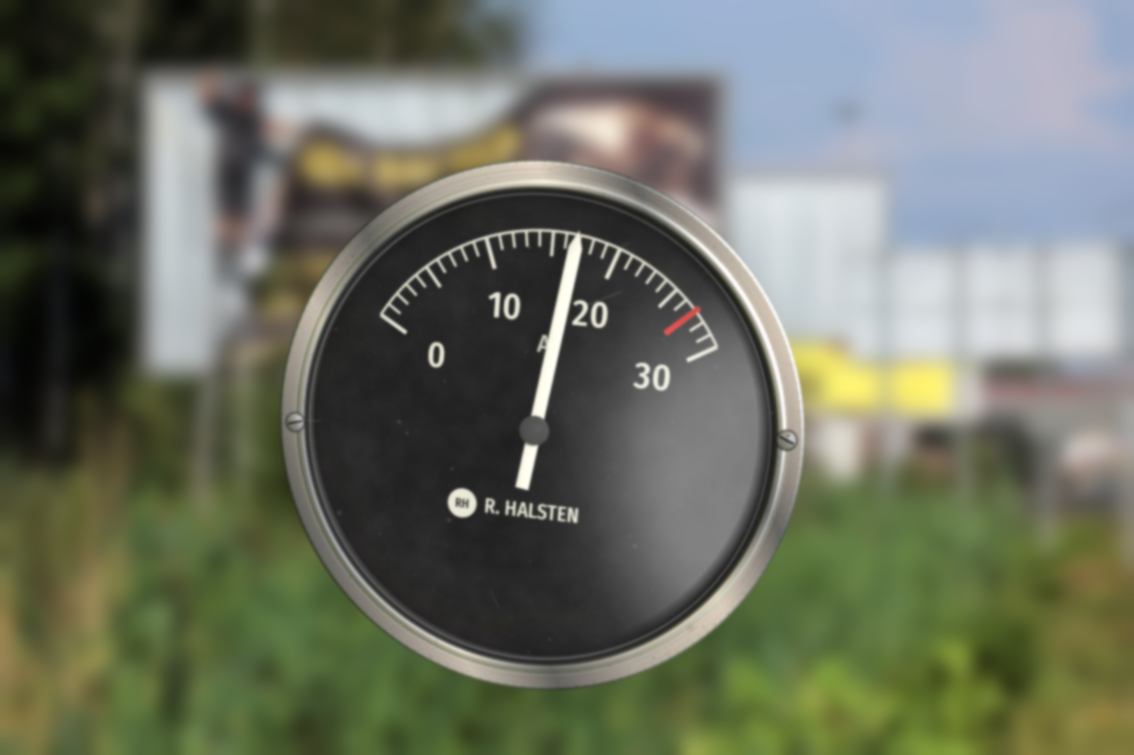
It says 17; A
